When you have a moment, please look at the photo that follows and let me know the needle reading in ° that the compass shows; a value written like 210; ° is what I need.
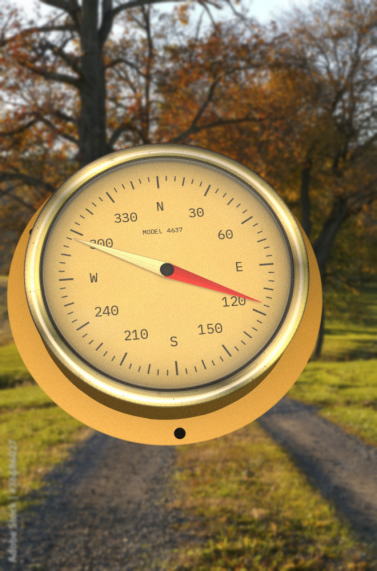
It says 115; °
